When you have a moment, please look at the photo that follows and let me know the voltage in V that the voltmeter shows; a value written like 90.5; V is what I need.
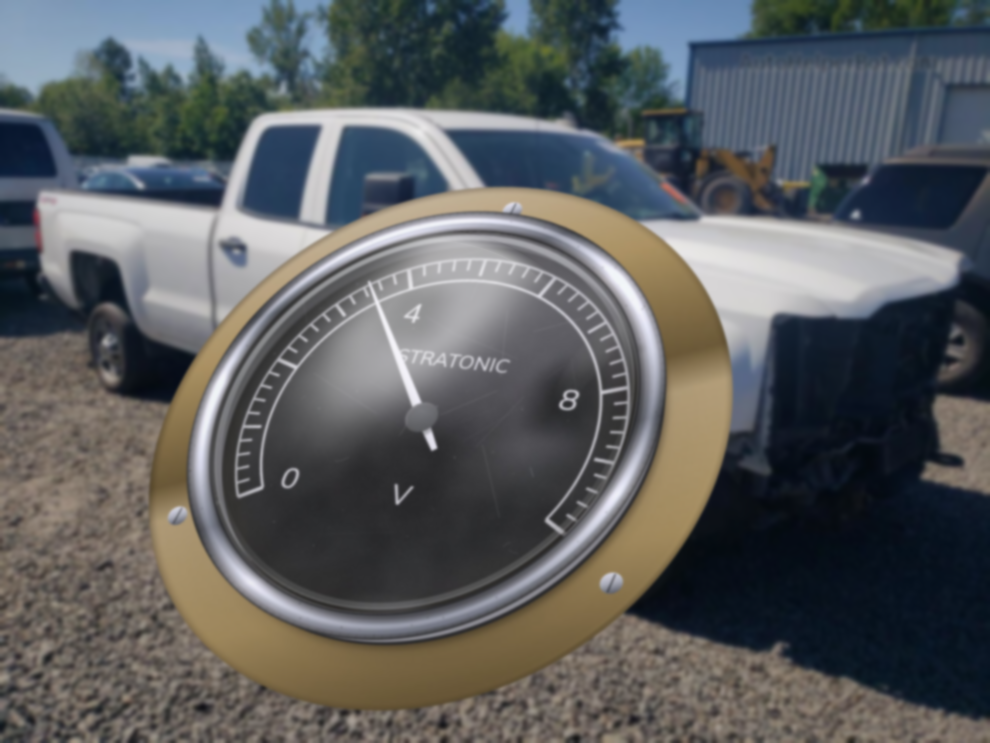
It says 3.5; V
